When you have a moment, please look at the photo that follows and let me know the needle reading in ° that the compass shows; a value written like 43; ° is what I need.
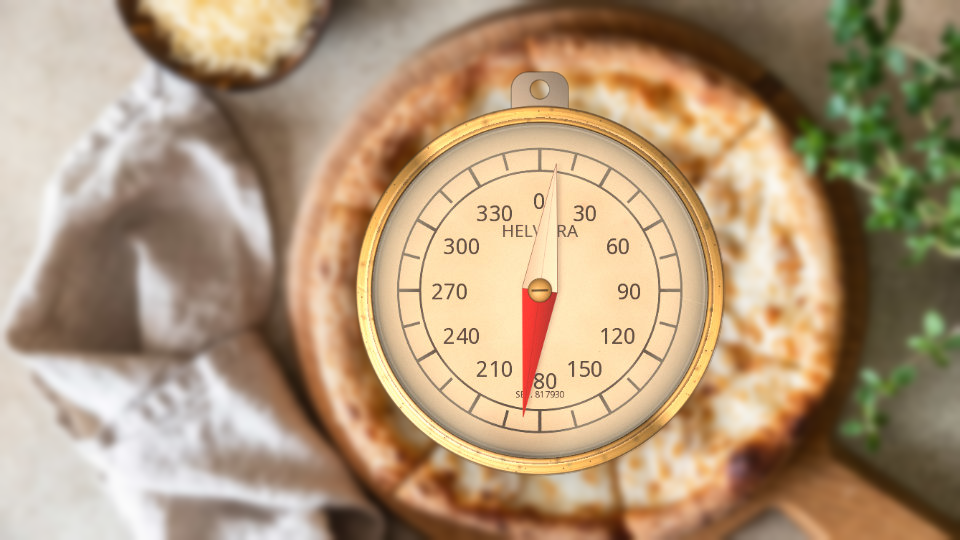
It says 187.5; °
